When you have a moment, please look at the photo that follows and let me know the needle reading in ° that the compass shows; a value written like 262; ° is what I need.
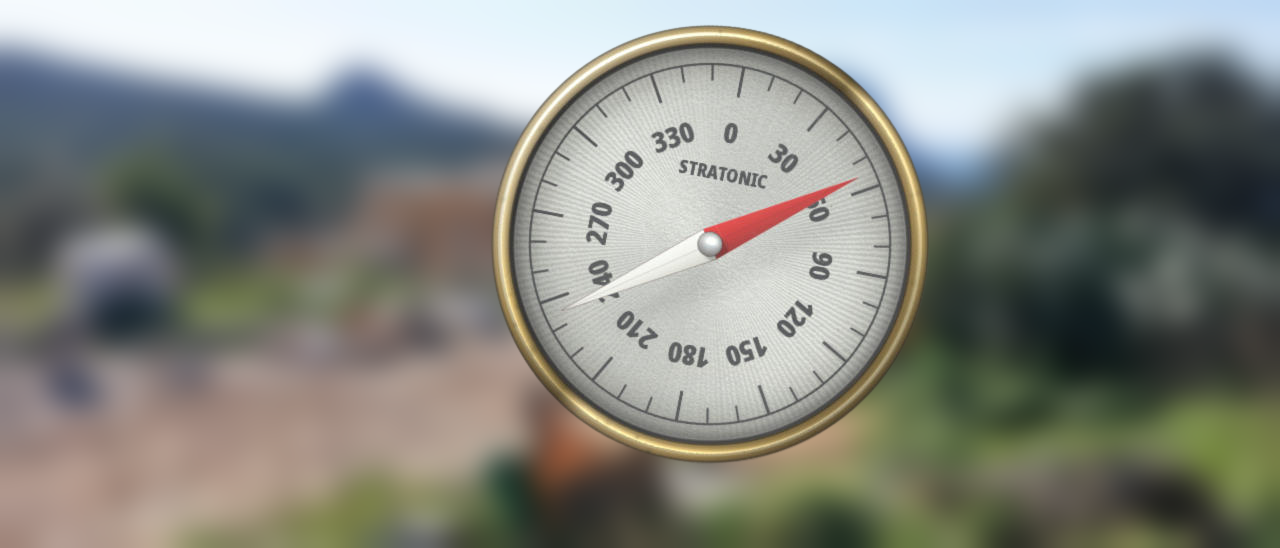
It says 55; °
